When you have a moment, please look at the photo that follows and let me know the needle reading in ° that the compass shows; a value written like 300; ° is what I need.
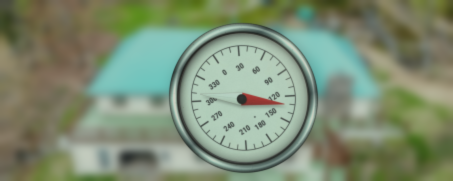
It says 130; °
